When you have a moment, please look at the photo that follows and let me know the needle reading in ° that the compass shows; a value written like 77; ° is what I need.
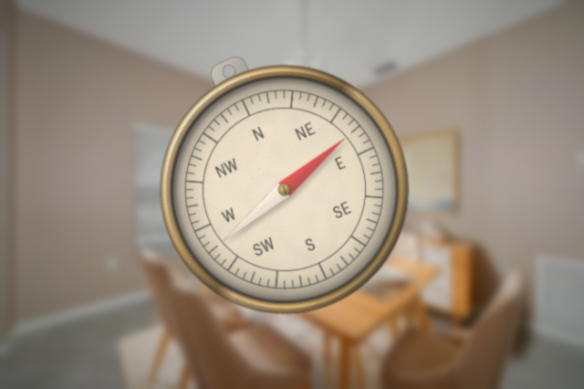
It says 75; °
